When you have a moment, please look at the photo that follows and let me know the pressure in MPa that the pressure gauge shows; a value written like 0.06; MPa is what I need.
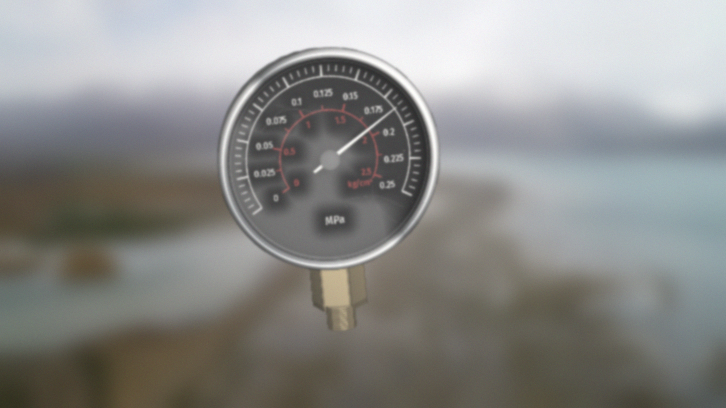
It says 0.185; MPa
